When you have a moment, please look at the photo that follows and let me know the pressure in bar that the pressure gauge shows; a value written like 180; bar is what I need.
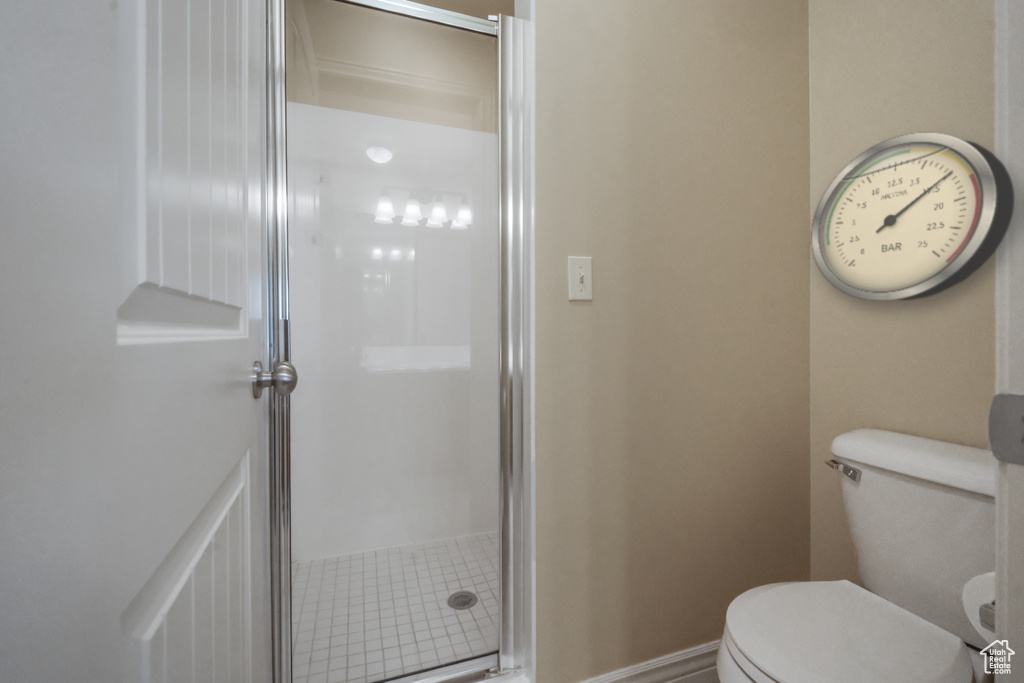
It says 17.5; bar
